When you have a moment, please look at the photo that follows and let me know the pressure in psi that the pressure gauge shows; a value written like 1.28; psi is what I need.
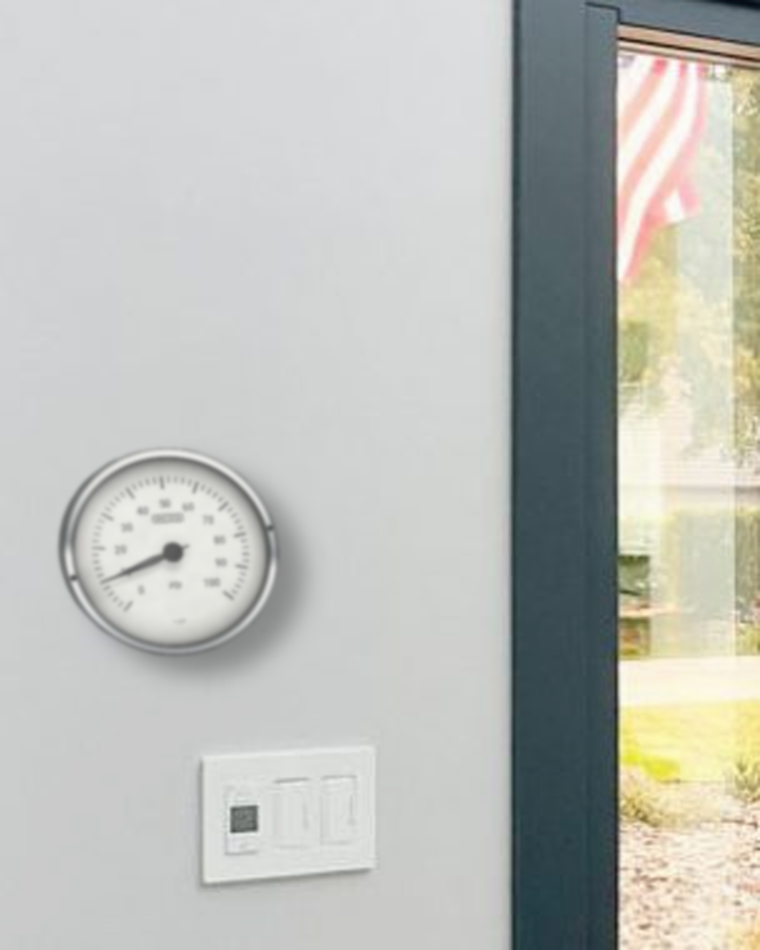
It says 10; psi
